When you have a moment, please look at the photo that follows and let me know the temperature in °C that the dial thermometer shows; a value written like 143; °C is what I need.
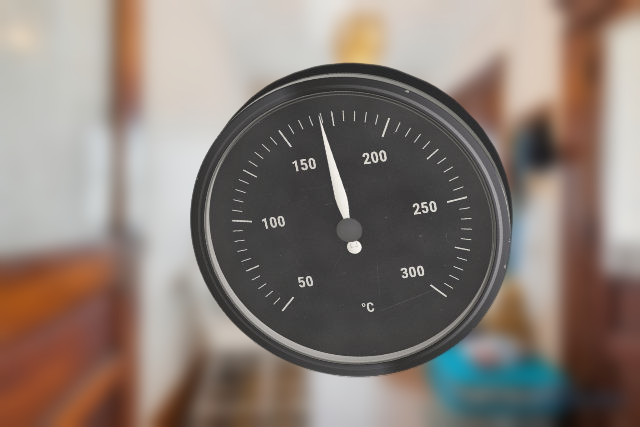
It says 170; °C
